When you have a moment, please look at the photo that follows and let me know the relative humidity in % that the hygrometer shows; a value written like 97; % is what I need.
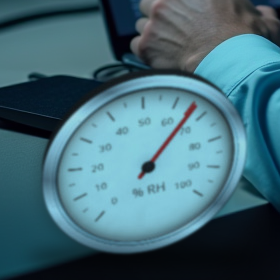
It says 65; %
